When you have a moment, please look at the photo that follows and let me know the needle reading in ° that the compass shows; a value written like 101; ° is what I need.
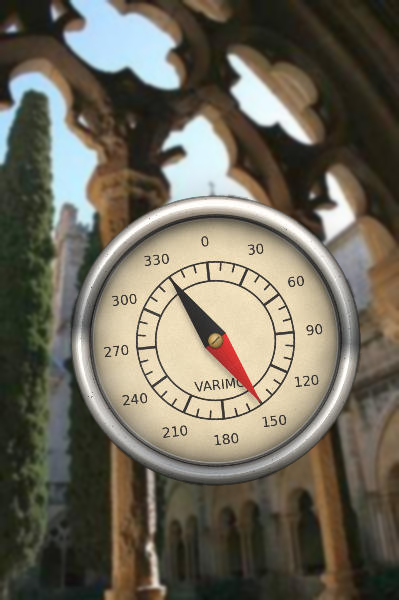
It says 150; °
